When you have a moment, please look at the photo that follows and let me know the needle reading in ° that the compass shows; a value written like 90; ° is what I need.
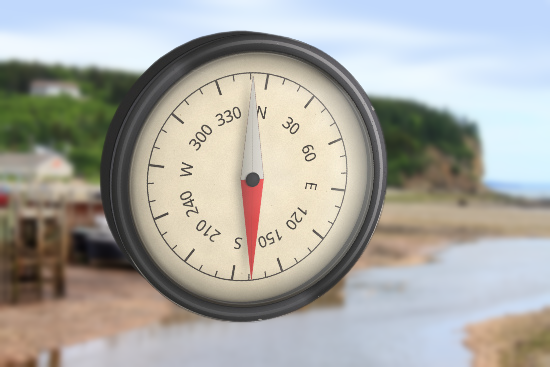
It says 170; °
